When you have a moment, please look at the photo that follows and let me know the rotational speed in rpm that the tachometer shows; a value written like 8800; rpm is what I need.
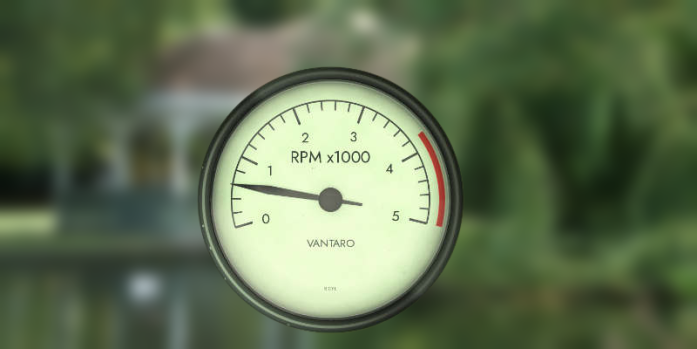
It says 600; rpm
